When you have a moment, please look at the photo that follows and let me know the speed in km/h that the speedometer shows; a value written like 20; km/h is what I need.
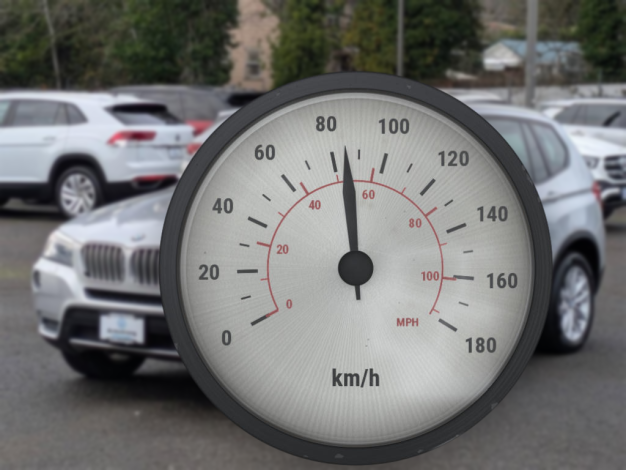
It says 85; km/h
